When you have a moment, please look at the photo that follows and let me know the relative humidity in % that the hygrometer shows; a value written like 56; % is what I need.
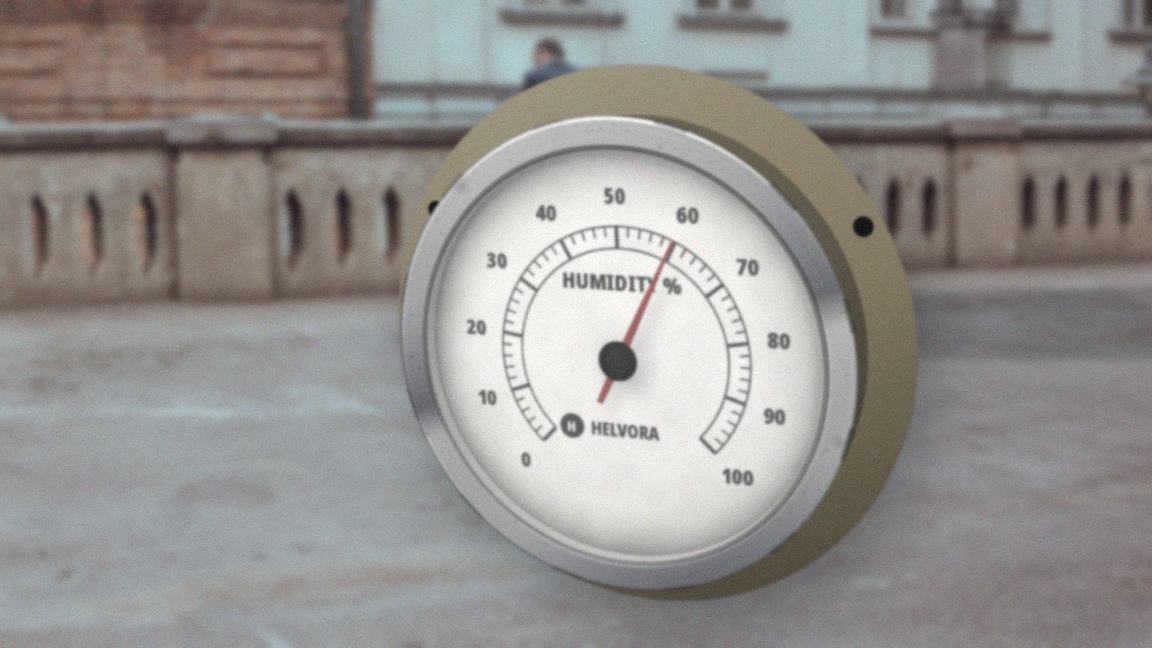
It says 60; %
